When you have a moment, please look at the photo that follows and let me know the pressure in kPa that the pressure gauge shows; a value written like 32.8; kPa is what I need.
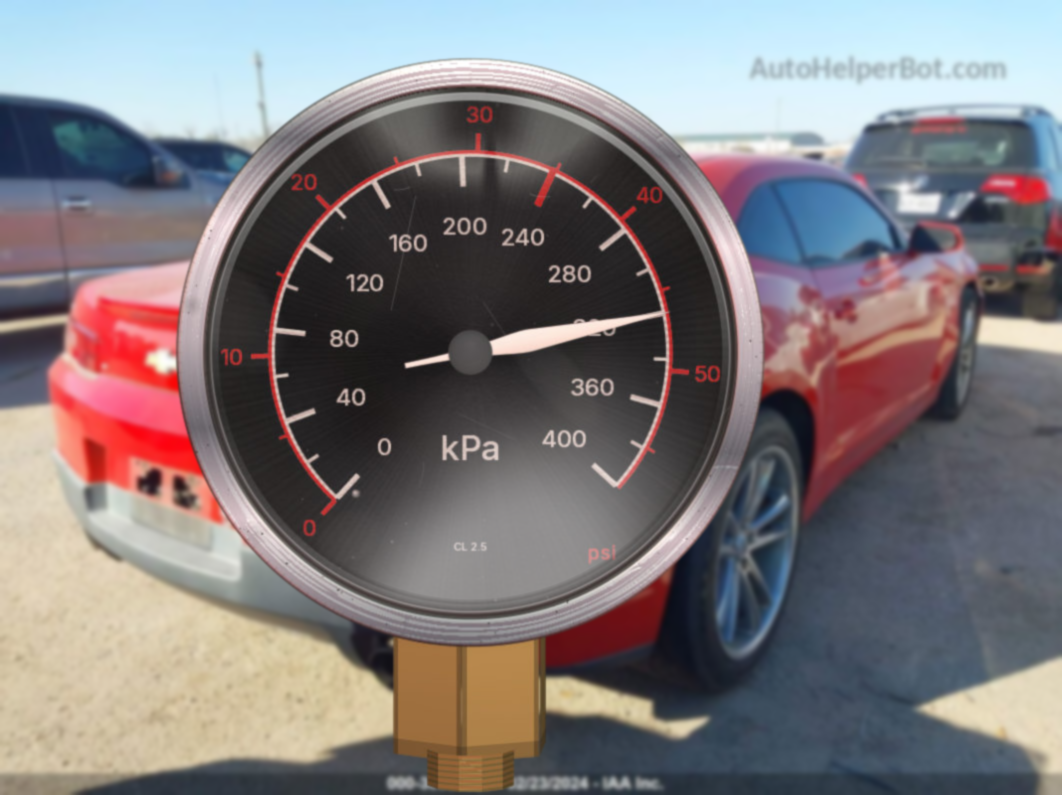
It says 320; kPa
